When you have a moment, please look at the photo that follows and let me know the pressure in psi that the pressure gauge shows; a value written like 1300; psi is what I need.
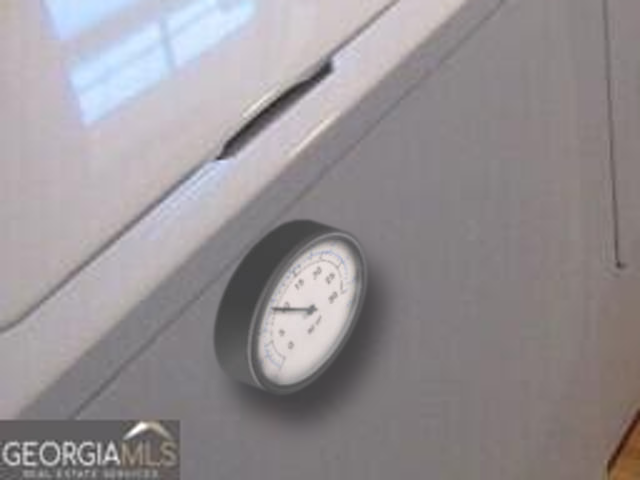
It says 10; psi
